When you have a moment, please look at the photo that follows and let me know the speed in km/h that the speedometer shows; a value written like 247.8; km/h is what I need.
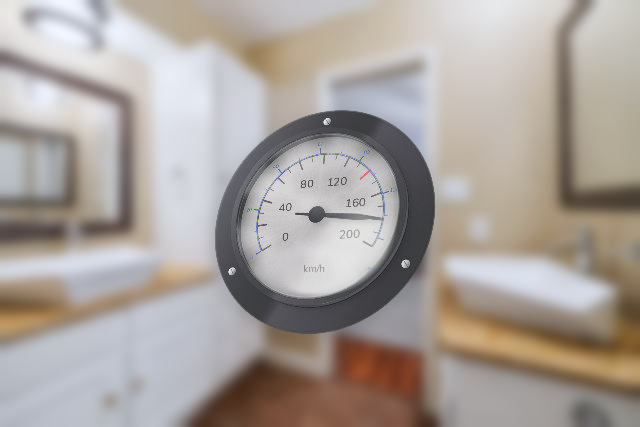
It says 180; km/h
